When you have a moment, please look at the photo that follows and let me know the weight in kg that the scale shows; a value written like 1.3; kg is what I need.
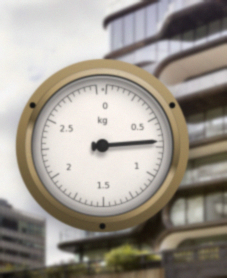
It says 0.7; kg
